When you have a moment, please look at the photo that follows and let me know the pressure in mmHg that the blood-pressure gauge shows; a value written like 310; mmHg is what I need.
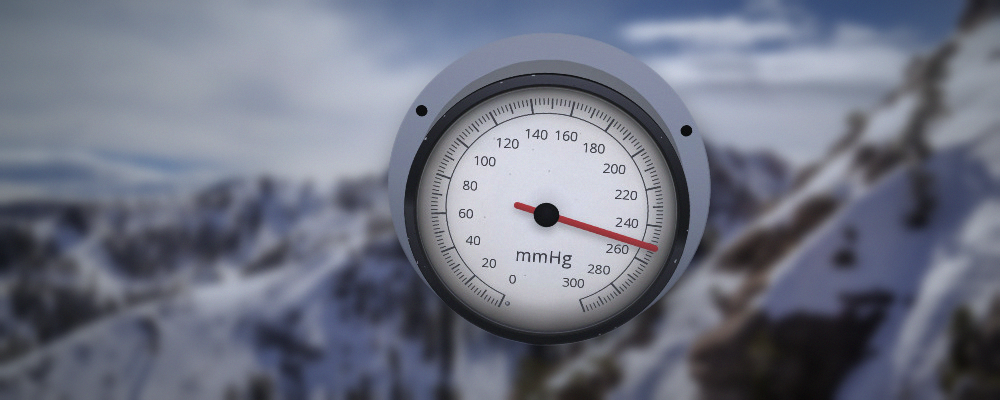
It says 250; mmHg
